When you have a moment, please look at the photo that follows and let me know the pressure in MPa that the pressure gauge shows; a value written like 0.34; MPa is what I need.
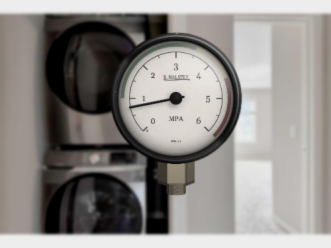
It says 0.75; MPa
